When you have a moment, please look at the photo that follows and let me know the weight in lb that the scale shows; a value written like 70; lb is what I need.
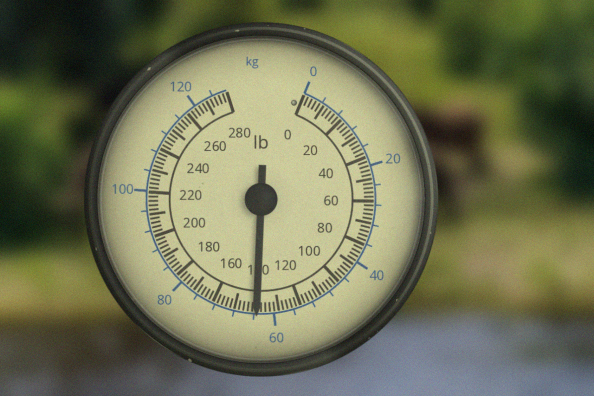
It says 140; lb
